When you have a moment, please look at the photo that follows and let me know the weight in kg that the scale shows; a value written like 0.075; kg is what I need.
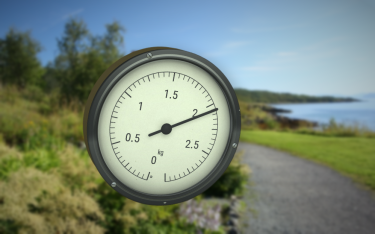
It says 2.05; kg
